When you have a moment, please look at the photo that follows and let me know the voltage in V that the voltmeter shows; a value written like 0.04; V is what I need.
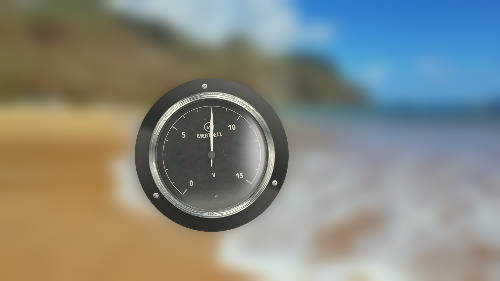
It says 8; V
